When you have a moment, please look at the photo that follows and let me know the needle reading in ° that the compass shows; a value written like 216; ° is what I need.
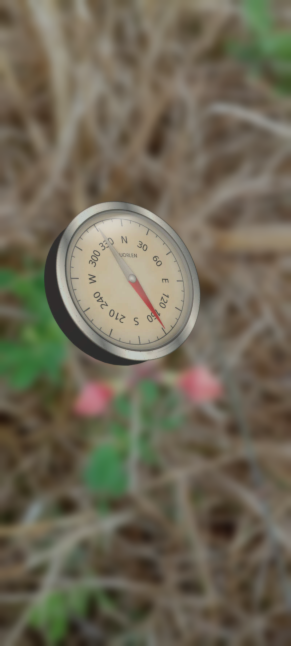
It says 150; °
